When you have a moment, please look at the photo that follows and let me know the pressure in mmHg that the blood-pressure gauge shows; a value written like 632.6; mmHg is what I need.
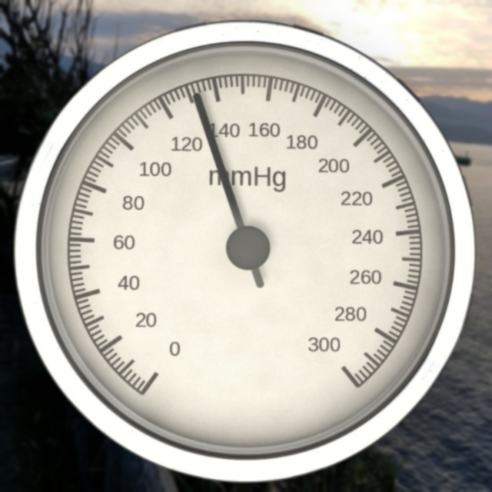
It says 132; mmHg
